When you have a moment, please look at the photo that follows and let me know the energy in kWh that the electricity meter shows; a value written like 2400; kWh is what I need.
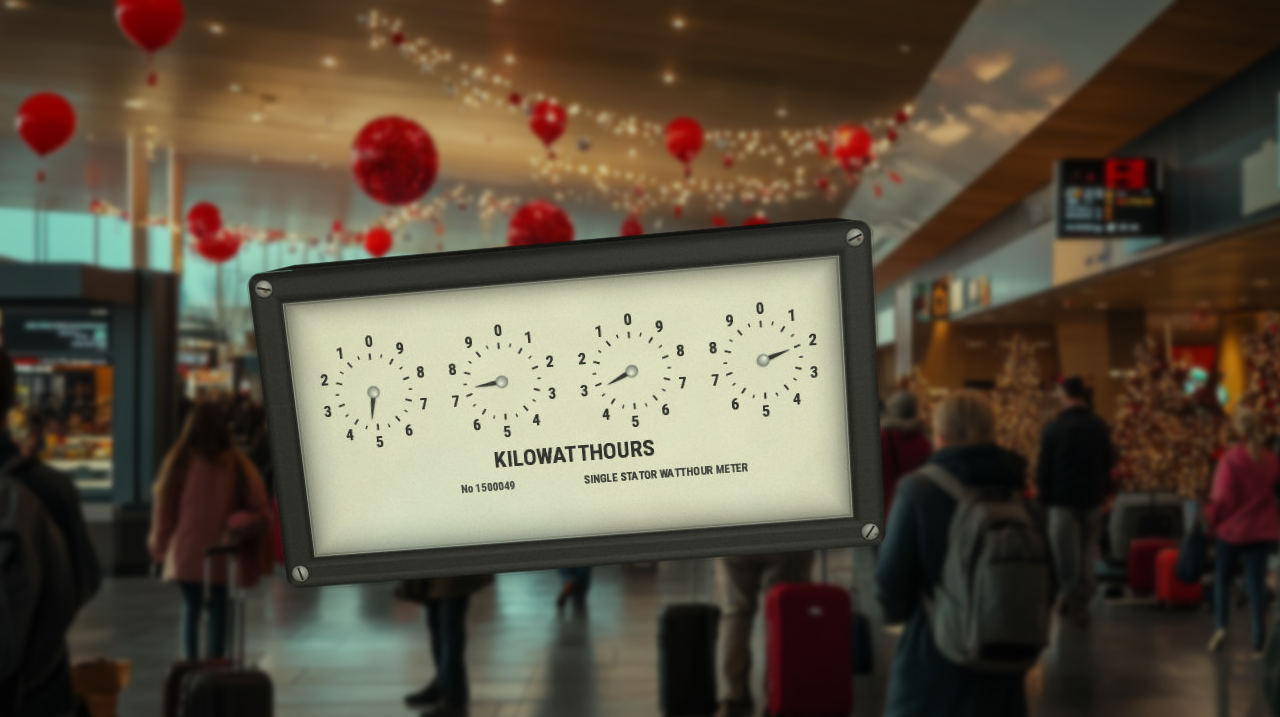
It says 4732; kWh
